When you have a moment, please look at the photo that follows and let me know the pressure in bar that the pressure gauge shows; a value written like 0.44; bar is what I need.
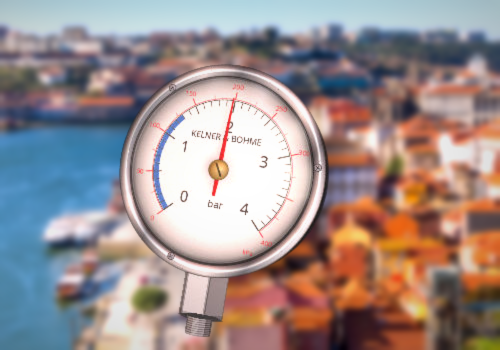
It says 2; bar
